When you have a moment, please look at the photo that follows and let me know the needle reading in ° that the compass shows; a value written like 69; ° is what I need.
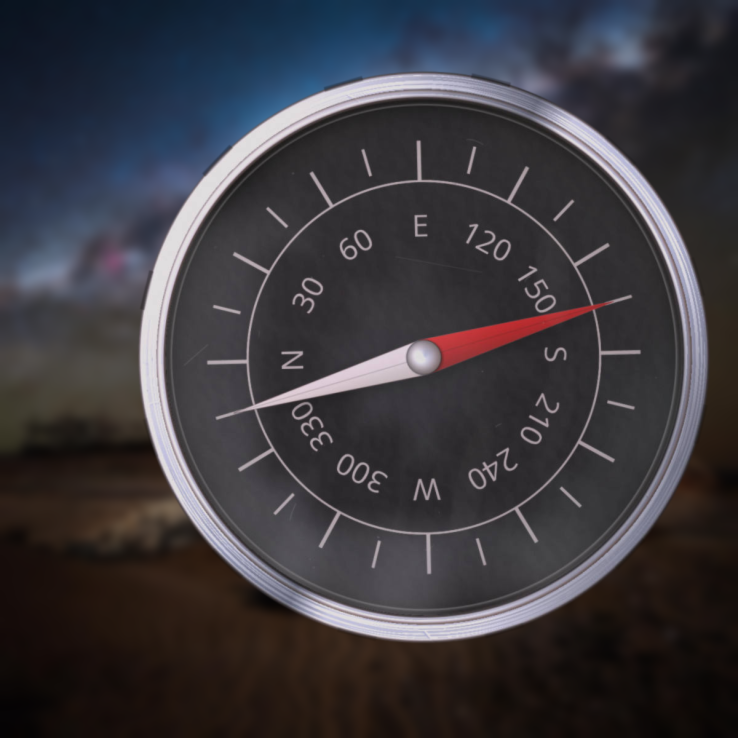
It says 165; °
